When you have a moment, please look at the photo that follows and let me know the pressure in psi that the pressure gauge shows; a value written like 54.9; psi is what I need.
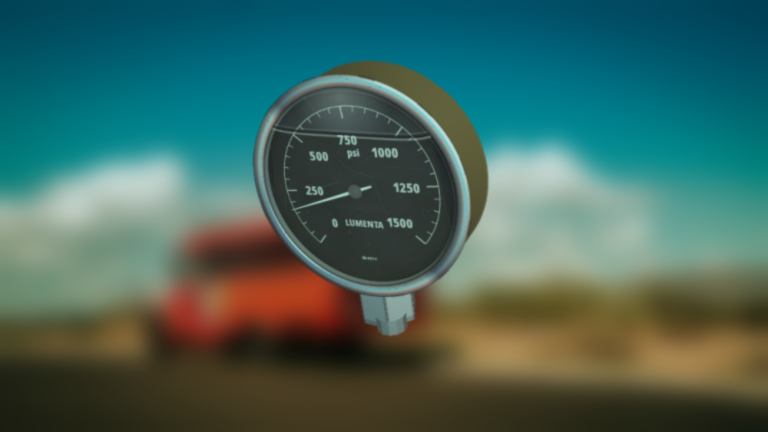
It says 175; psi
